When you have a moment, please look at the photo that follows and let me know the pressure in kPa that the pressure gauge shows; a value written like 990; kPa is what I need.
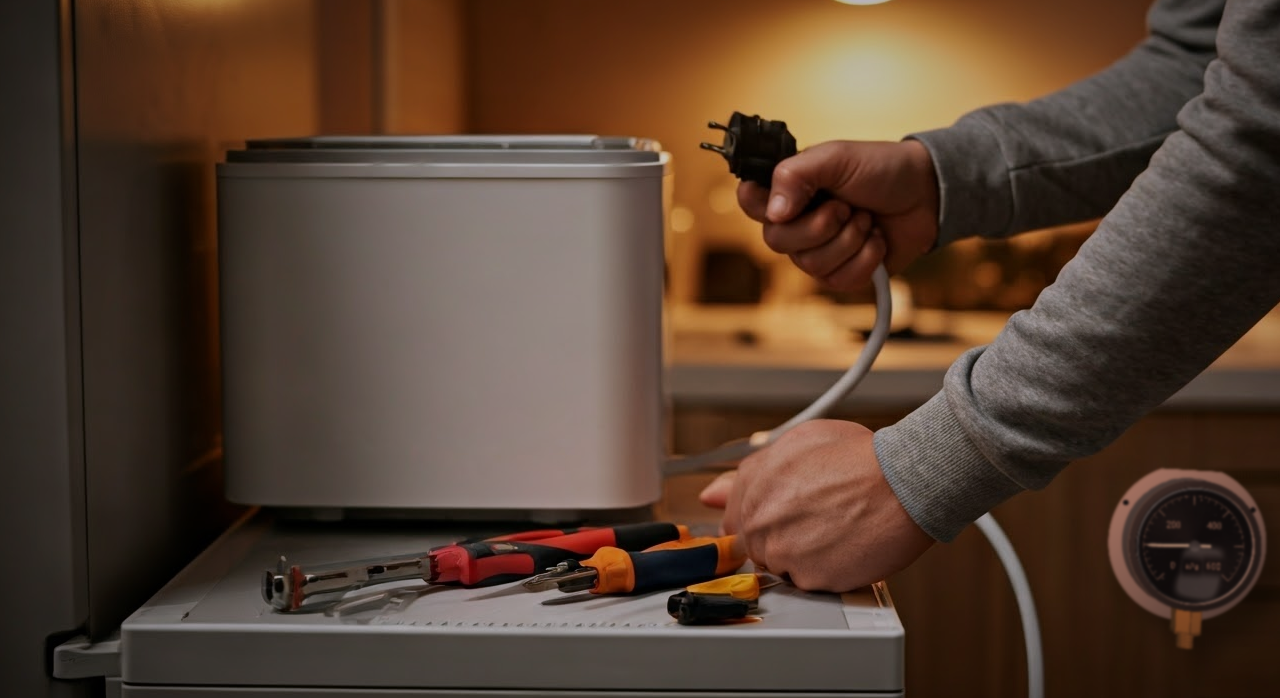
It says 100; kPa
